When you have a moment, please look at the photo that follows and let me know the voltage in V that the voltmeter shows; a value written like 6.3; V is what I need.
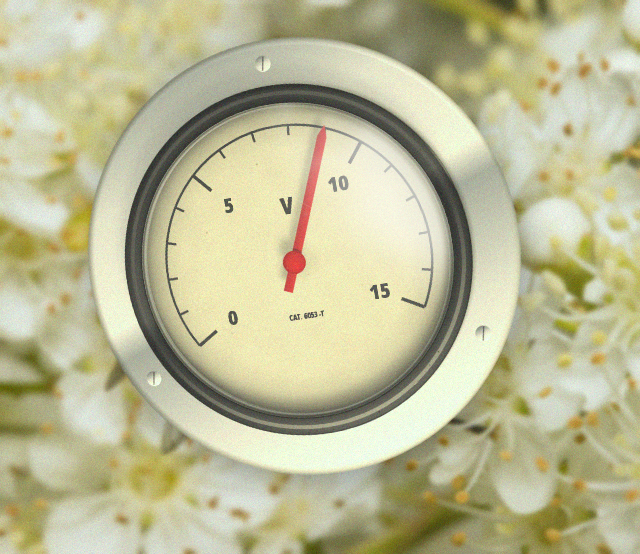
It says 9; V
